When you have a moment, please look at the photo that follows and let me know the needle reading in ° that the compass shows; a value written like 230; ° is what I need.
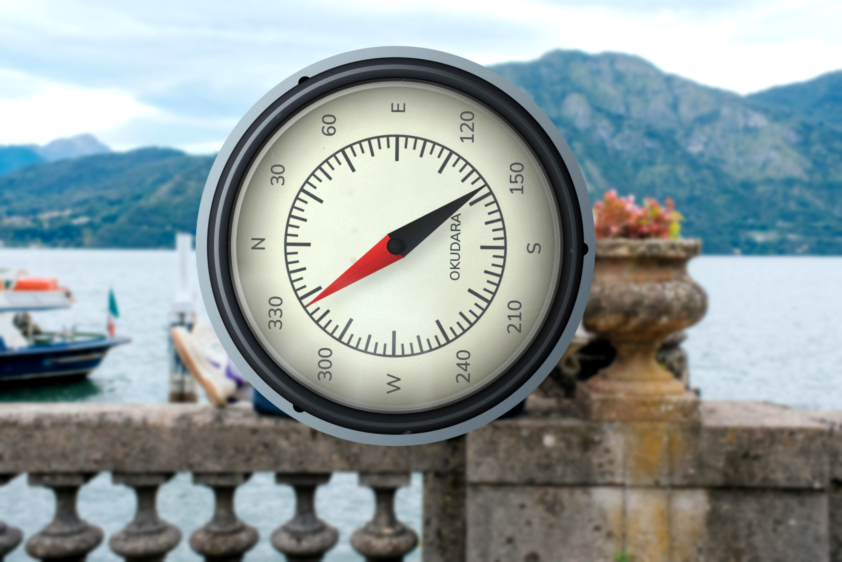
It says 325; °
